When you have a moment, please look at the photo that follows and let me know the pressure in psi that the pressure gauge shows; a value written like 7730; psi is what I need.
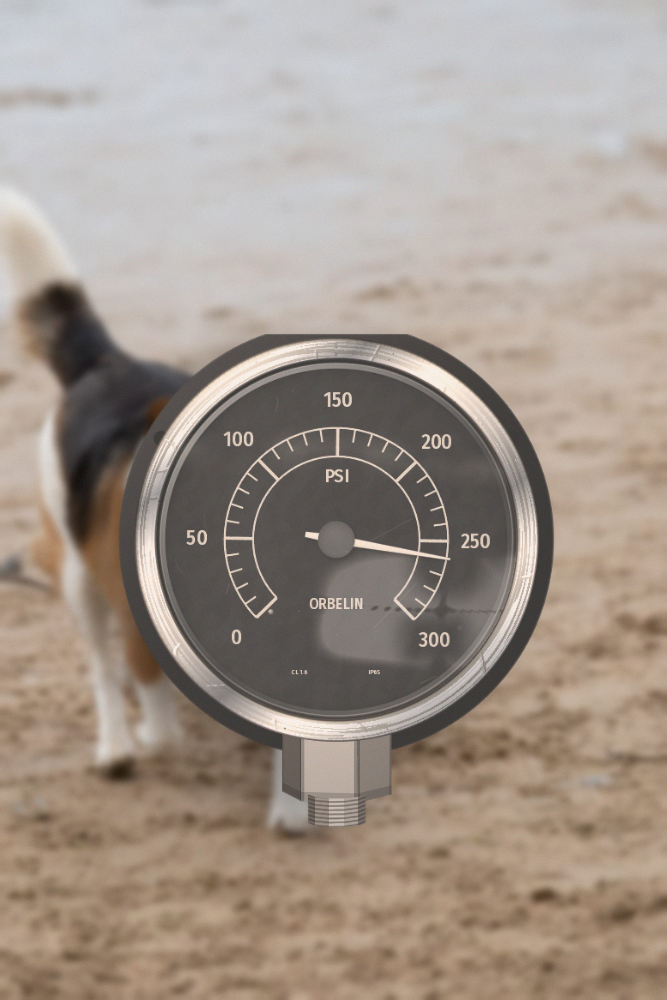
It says 260; psi
